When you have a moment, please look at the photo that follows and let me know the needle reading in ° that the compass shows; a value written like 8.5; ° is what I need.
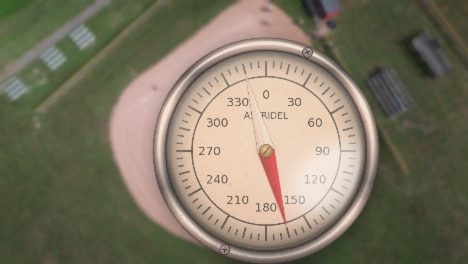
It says 165; °
